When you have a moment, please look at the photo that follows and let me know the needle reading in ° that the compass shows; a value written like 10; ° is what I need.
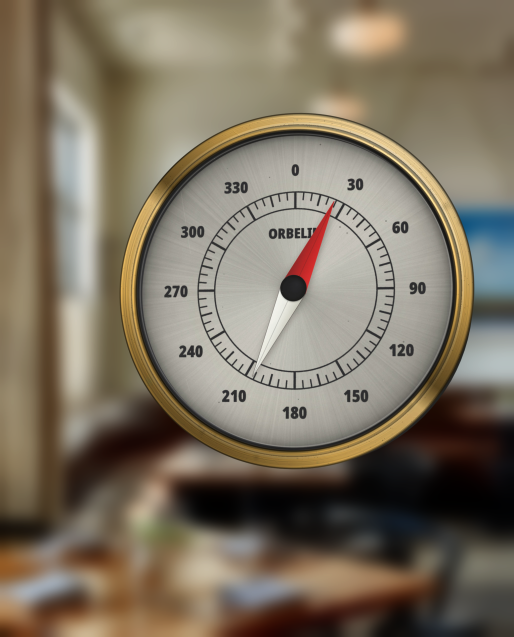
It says 25; °
